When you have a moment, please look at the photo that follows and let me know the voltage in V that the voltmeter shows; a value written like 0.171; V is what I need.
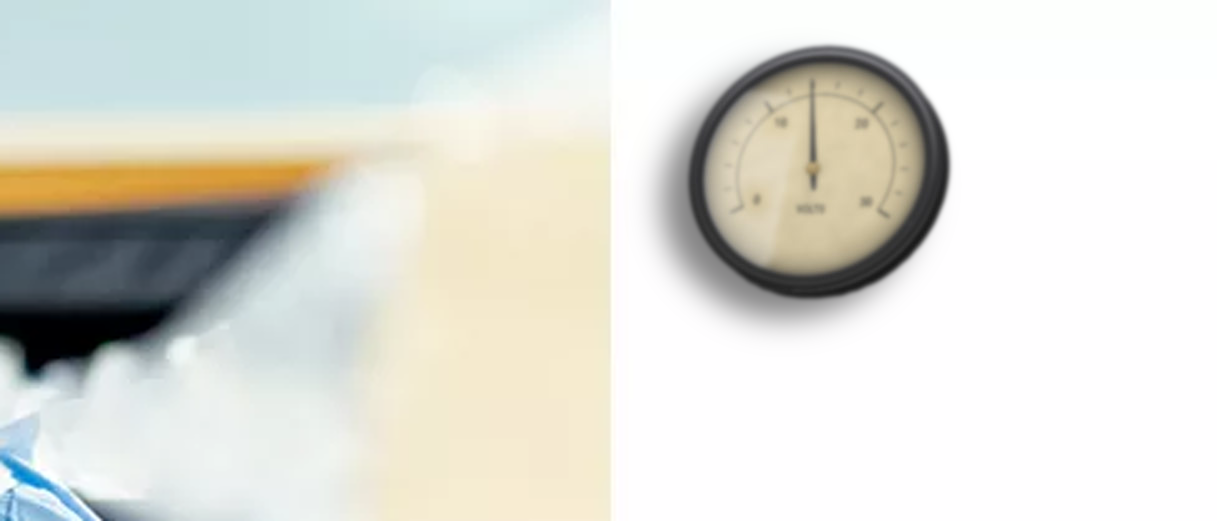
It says 14; V
